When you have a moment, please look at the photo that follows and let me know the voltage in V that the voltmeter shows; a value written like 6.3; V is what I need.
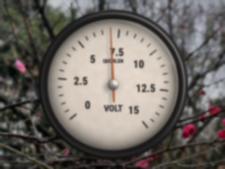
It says 7; V
